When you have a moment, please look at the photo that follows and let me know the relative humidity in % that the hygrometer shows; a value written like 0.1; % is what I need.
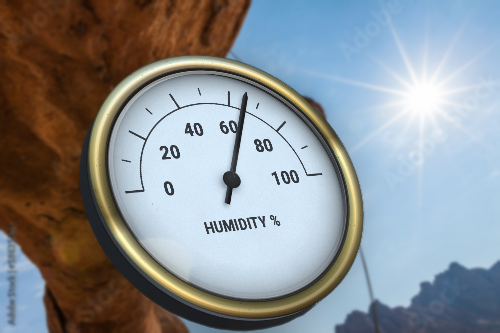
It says 65; %
